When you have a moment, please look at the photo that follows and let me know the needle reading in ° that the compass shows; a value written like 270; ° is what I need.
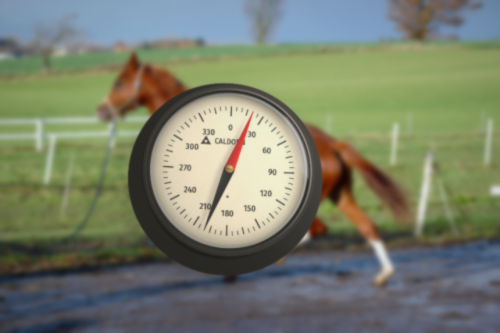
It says 20; °
